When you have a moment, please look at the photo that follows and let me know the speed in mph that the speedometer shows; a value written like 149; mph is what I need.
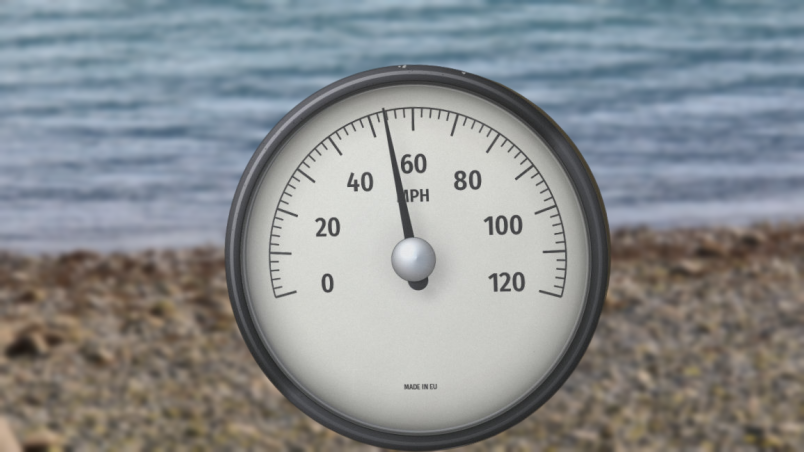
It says 54; mph
